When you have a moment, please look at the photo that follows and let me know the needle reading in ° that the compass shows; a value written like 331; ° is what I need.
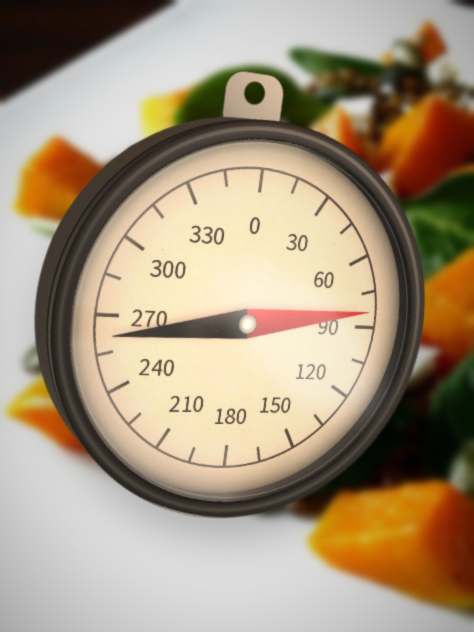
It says 82.5; °
